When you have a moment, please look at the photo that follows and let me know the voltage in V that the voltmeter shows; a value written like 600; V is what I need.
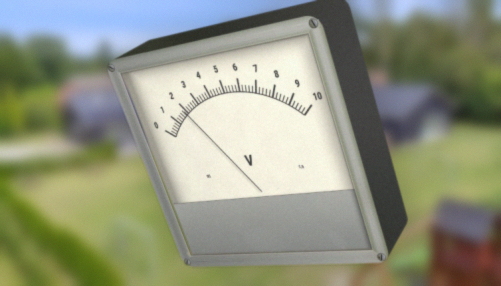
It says 2; V
